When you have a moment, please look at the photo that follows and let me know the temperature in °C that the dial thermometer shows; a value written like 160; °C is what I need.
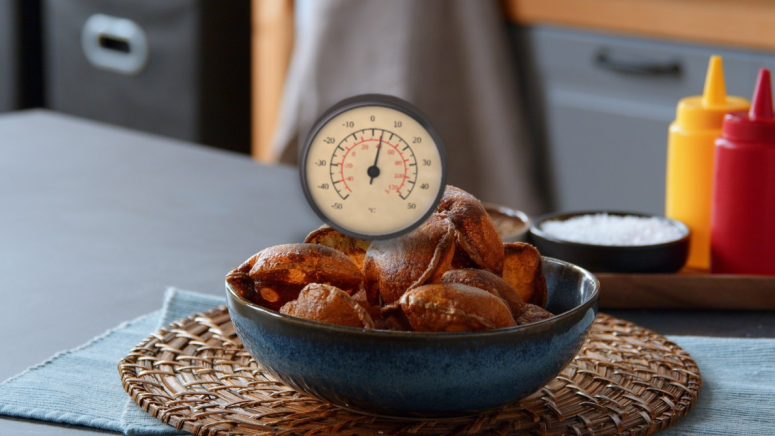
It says 5; °C
